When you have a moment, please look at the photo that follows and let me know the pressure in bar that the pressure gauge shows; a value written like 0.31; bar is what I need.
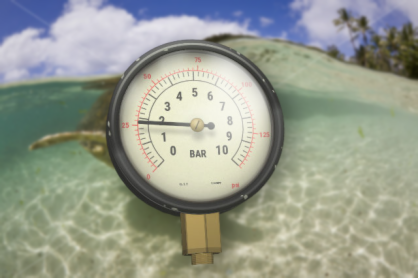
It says 1.8; bar
